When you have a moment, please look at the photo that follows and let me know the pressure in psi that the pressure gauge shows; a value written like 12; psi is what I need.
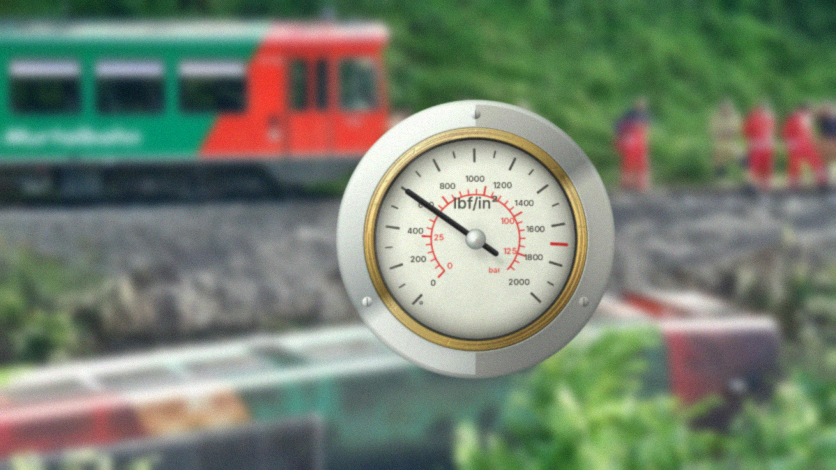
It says 600; psi
